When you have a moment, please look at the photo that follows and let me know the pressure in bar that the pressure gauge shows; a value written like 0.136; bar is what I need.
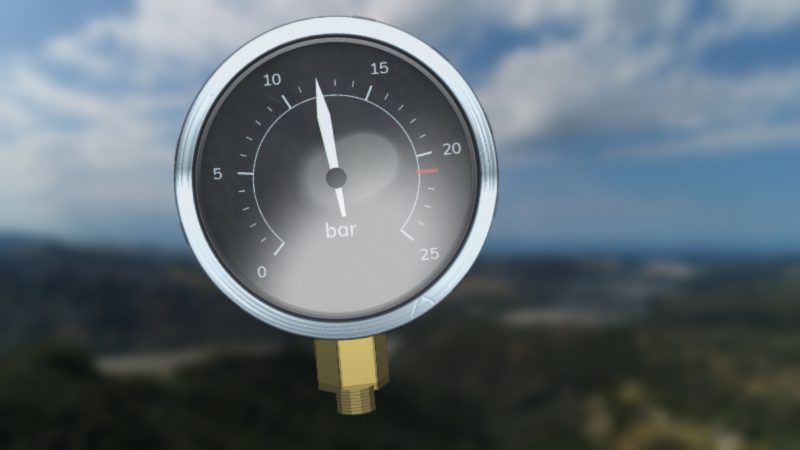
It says 12; bar
